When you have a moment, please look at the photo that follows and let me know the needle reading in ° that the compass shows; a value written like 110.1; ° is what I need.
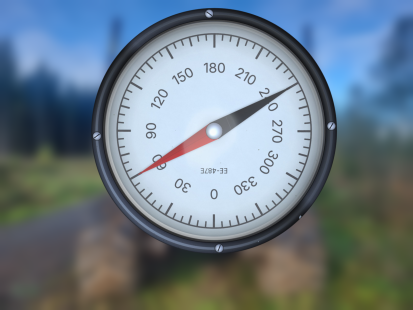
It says 60; °
